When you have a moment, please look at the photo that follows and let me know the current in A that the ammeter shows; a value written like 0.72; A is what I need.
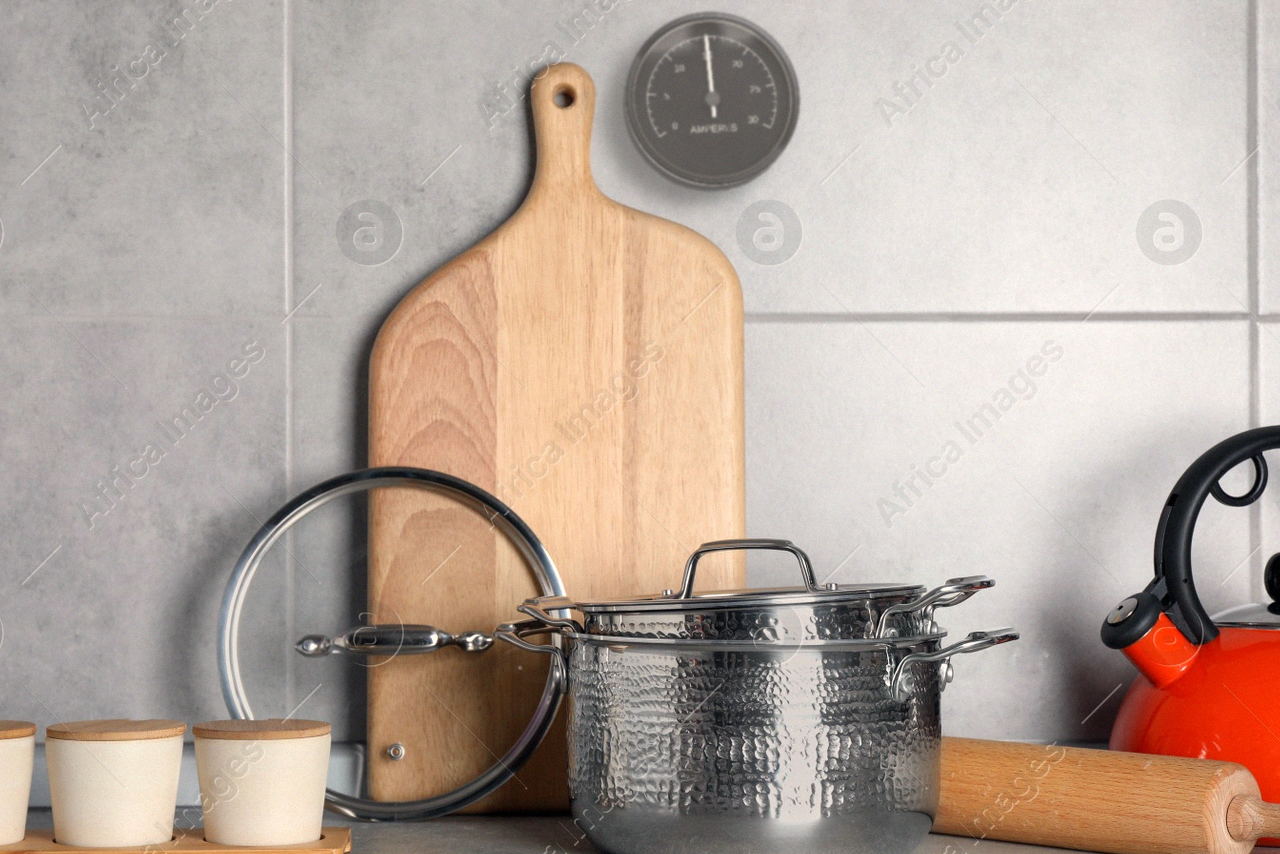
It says 15; A
